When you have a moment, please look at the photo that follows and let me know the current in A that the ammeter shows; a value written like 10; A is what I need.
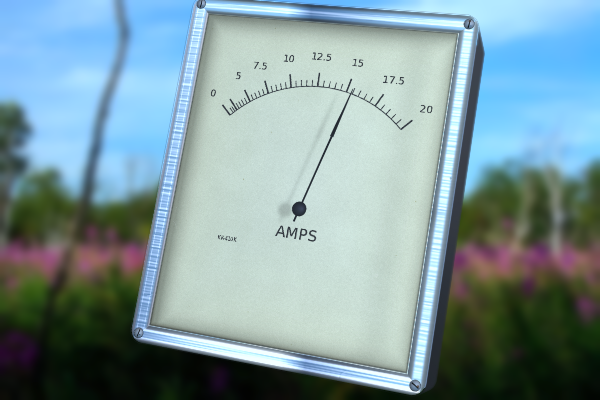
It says 15.5; A
